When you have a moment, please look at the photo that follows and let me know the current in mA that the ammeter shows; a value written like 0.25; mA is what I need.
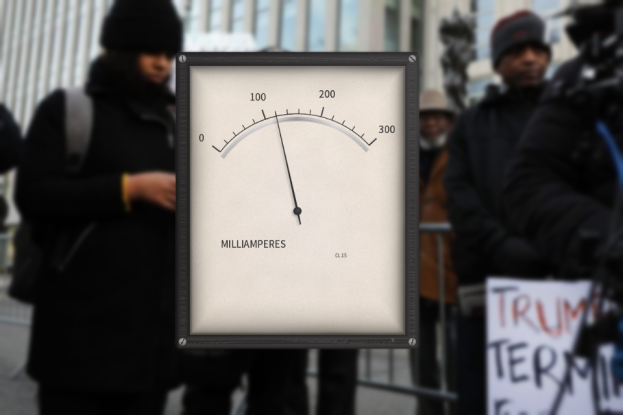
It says 120; mA
